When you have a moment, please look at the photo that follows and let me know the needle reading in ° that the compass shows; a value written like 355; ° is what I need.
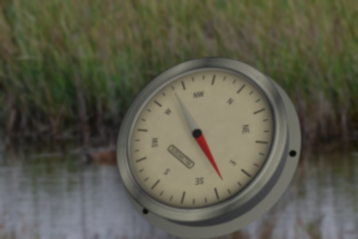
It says 110; °
